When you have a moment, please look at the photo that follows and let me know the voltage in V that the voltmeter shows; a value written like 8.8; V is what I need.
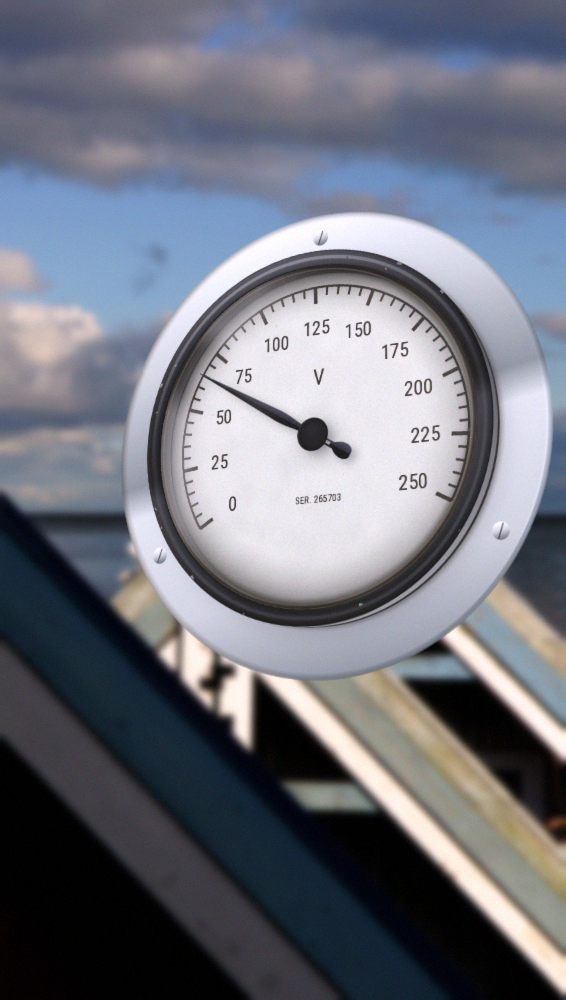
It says 65; V
